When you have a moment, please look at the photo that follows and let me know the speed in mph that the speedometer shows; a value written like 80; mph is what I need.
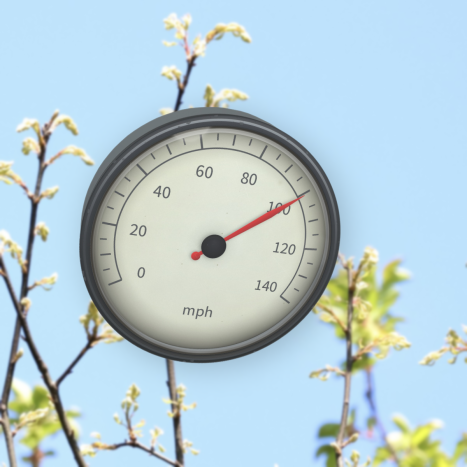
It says 100; mph
